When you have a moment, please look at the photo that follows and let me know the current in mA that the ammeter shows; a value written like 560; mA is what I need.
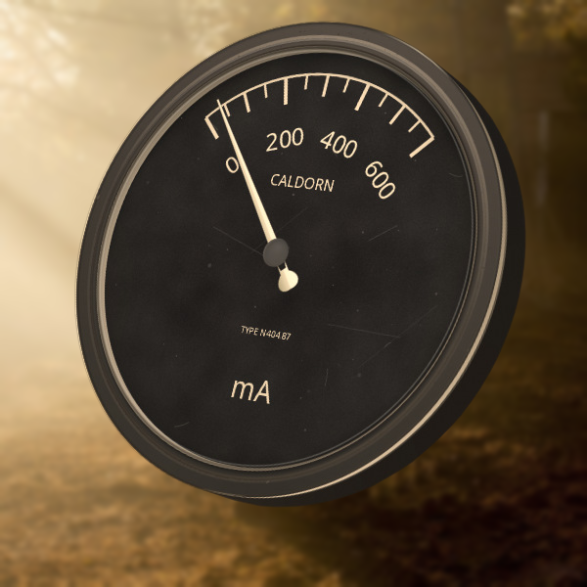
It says 50; mA
